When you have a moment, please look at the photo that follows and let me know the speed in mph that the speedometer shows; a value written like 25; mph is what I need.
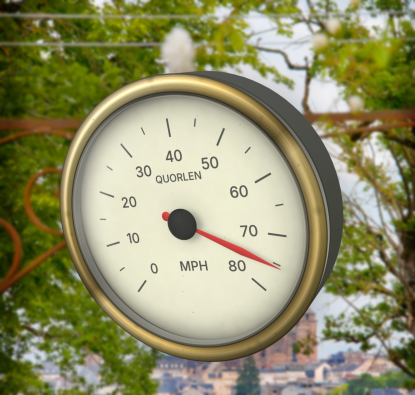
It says 75; mph
